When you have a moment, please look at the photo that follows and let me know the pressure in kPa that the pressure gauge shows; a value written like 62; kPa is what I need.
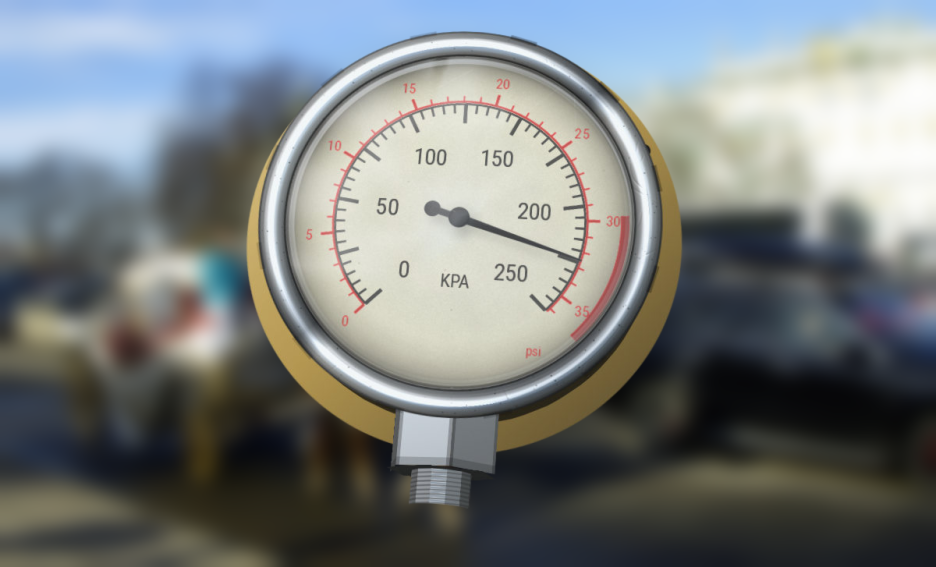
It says 225; kPa
